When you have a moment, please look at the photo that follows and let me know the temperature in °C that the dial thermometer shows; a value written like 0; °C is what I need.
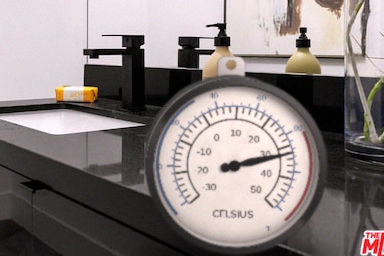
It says 32; °C
